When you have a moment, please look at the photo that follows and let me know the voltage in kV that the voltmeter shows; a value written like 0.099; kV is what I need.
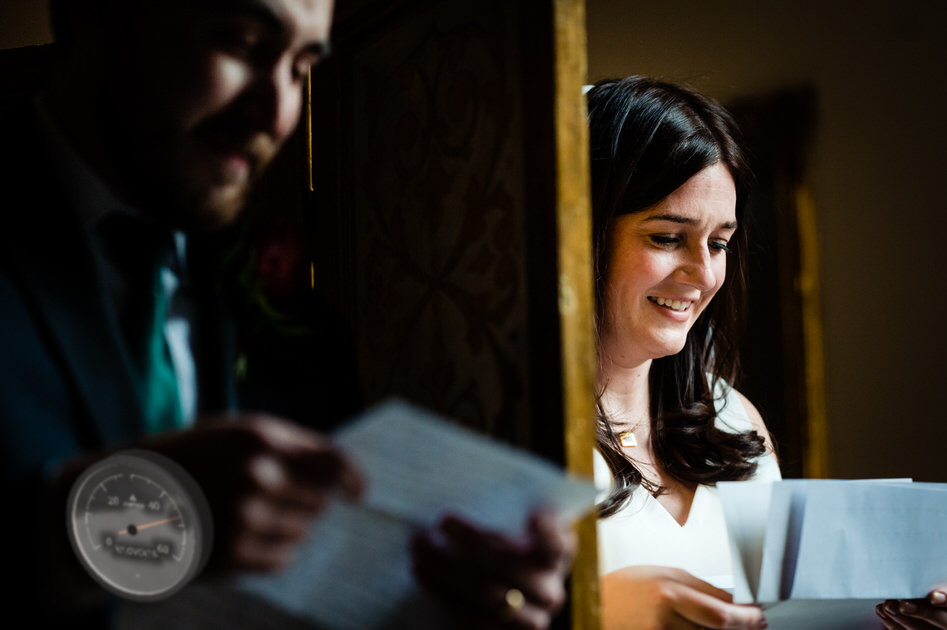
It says 47.5; kV
